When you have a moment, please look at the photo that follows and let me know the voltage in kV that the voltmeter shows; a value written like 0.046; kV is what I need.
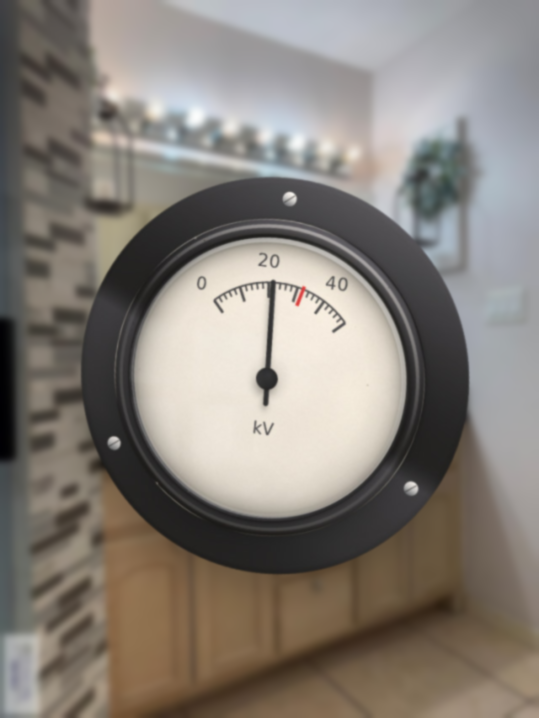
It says 22; kV
